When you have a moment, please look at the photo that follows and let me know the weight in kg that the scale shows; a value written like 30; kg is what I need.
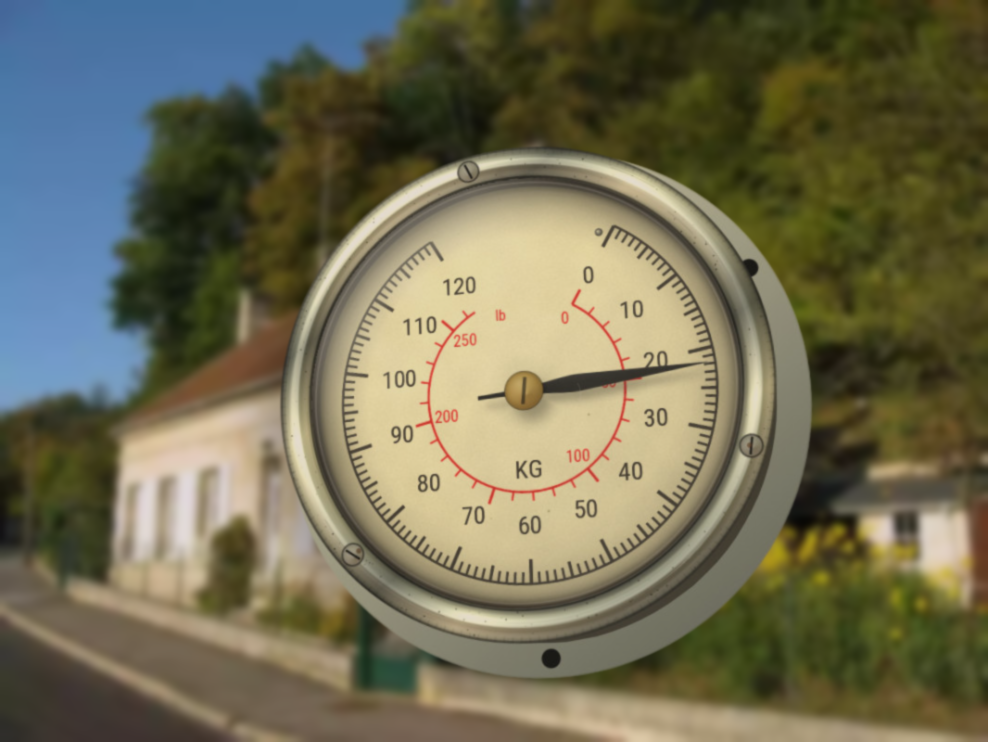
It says 22; kg
